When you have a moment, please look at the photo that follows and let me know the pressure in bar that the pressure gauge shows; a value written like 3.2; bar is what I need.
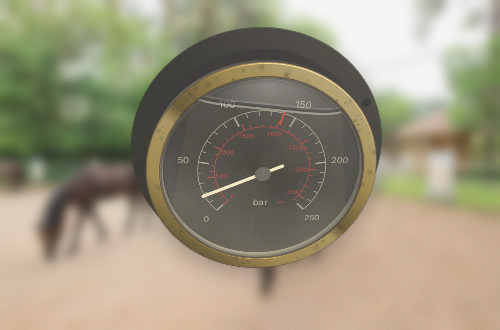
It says 20; bar
